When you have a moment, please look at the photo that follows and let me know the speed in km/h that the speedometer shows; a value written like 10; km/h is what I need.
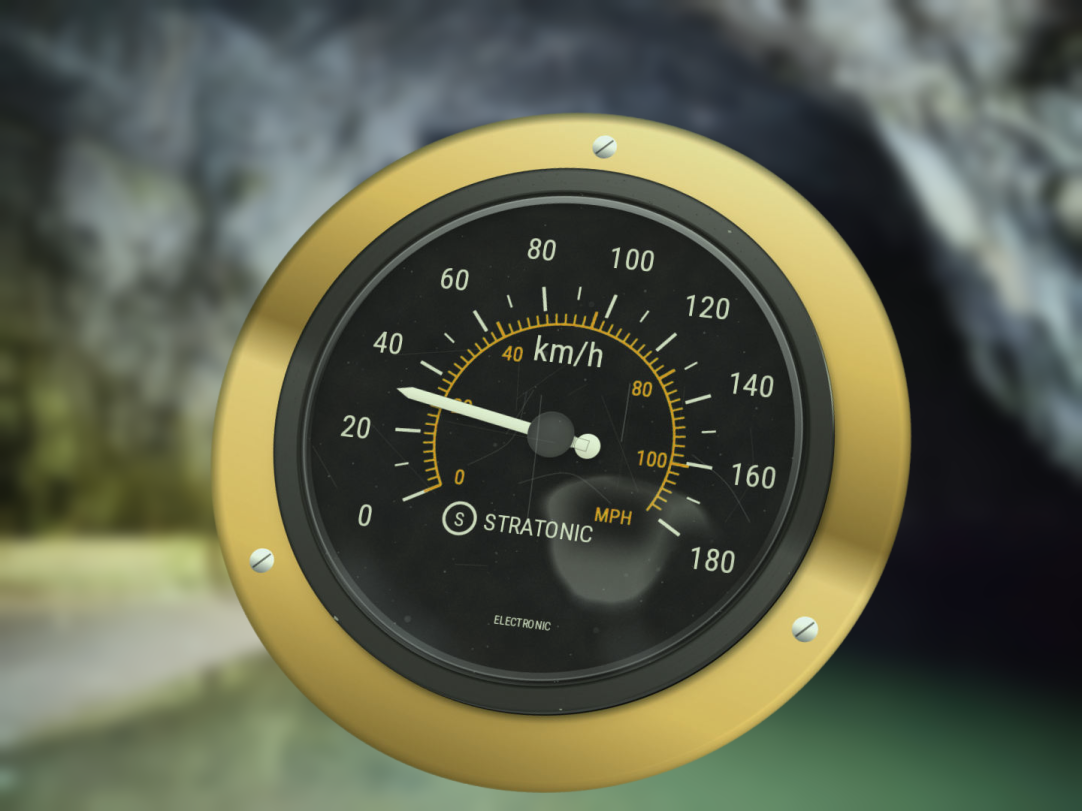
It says 30; km/h
